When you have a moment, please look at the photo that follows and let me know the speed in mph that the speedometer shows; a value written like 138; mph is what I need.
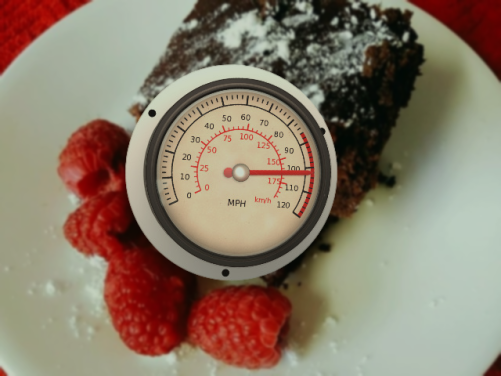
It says 102; mph
